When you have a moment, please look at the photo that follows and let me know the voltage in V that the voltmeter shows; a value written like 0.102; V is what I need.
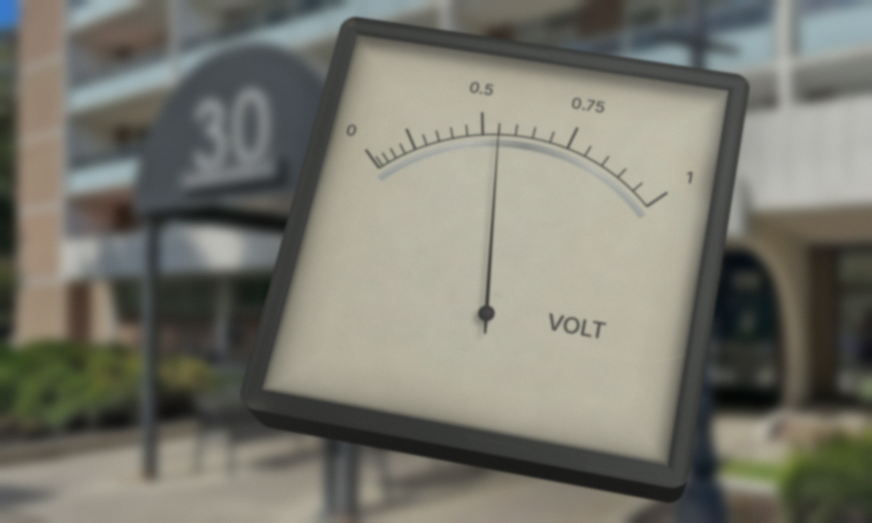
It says 0.55; V
